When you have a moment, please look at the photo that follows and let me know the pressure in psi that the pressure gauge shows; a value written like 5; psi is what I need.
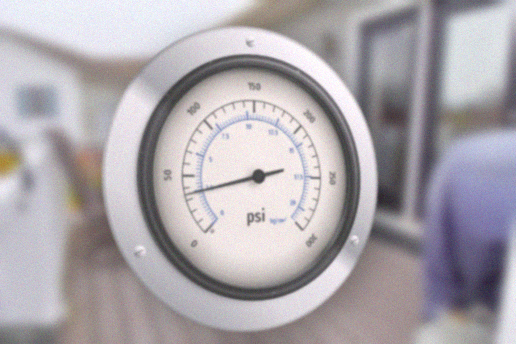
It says 35; psi
